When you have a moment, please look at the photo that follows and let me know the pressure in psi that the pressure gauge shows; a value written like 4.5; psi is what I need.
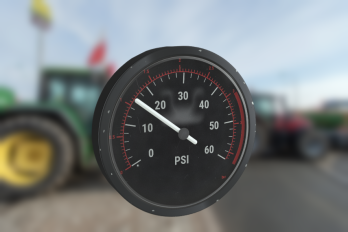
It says 16; psi
